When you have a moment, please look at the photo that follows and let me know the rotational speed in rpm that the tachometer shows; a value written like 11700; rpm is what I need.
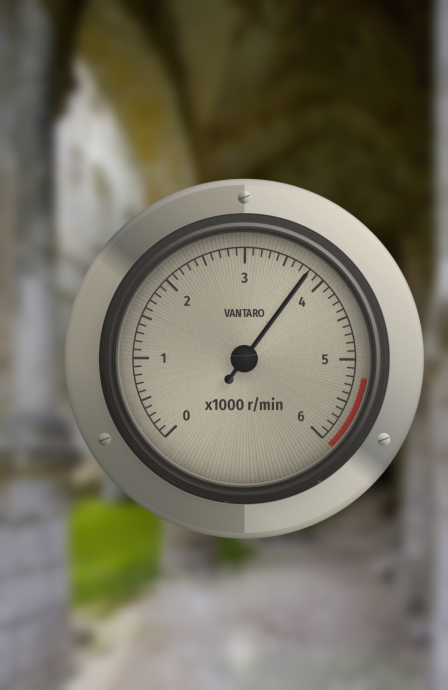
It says 3800; rpm
